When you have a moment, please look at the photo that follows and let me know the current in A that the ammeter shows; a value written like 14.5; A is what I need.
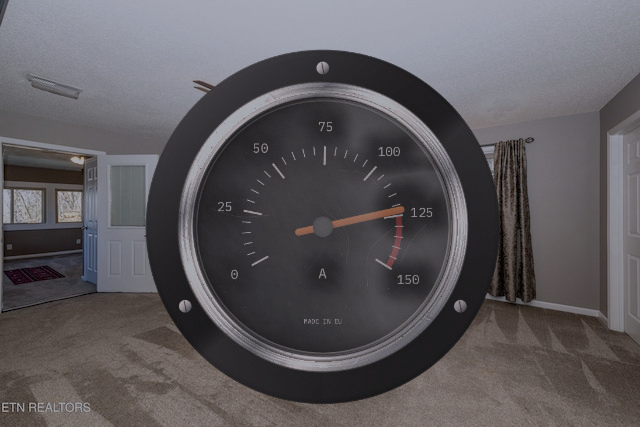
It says 122.5; A
